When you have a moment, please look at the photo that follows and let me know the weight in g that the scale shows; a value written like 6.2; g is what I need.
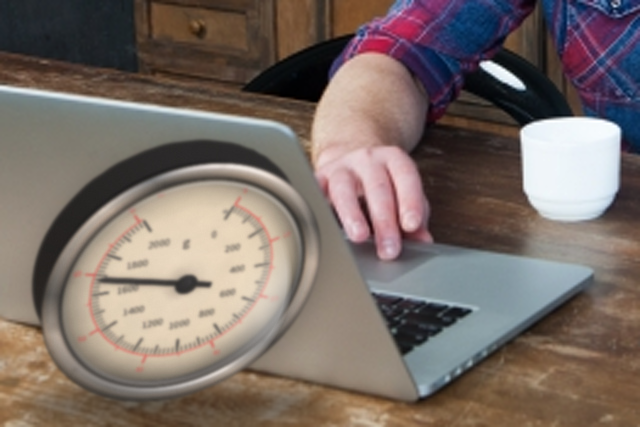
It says 1700; g
